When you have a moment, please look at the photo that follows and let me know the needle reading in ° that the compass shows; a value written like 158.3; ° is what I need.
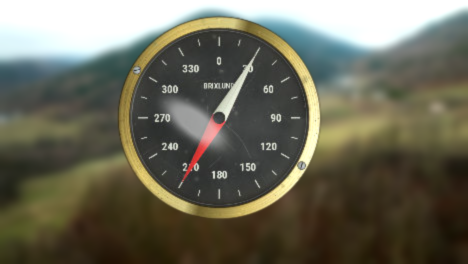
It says 210; °
